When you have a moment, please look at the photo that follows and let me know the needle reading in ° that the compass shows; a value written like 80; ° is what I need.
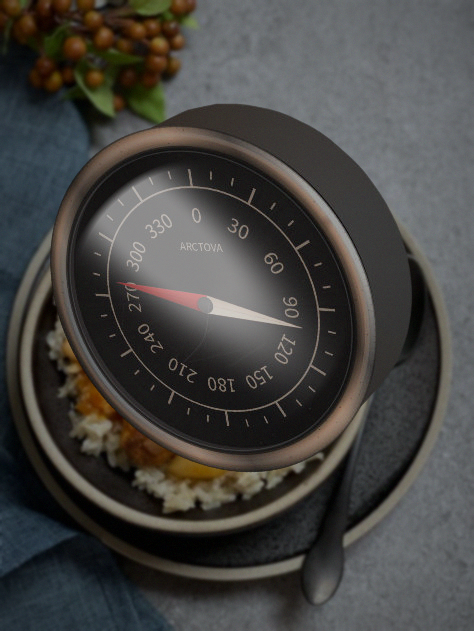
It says 280; °
